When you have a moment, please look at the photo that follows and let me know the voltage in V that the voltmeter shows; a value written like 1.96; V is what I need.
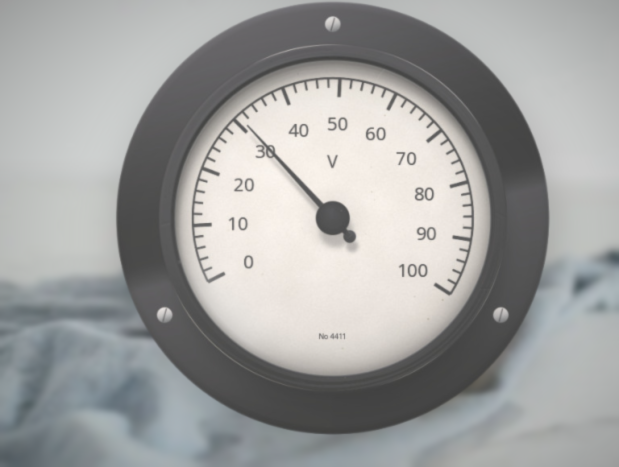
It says 31; V
